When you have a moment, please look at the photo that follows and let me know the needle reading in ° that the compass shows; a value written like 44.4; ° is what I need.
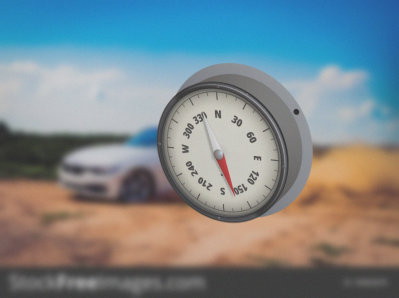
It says 160; °
